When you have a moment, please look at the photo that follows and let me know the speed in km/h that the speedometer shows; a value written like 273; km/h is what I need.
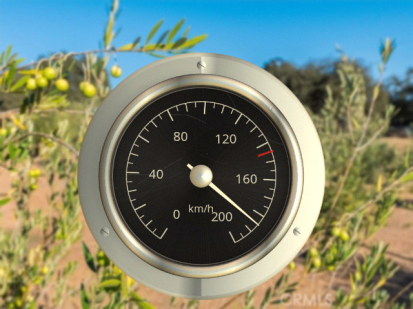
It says 185; km/h
